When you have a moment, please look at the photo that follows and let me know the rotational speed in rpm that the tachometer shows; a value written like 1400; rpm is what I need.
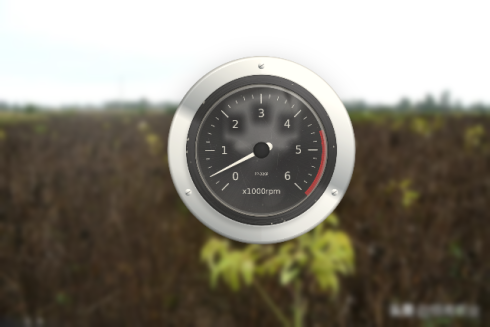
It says 400; rpm
